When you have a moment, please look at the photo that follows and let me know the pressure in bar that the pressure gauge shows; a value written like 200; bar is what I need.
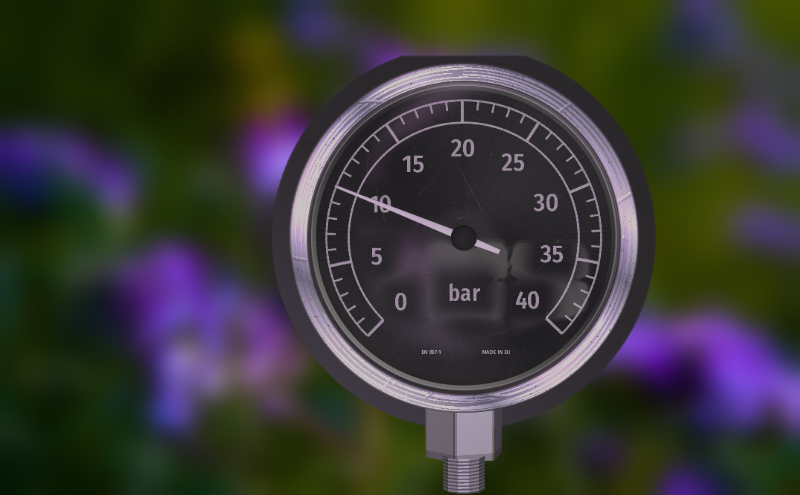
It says 10; bar
